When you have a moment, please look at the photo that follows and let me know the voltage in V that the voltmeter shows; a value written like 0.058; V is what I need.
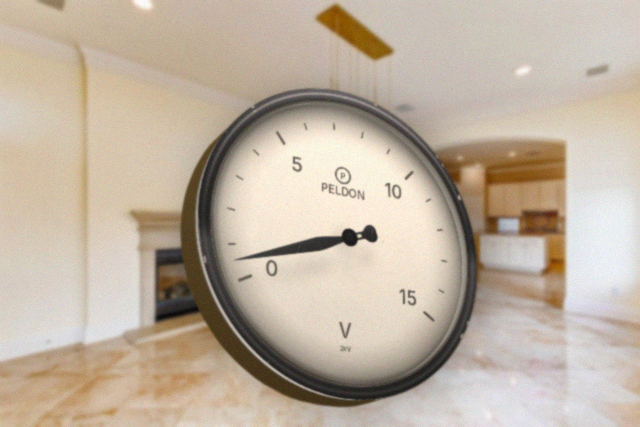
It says 0.5; V
